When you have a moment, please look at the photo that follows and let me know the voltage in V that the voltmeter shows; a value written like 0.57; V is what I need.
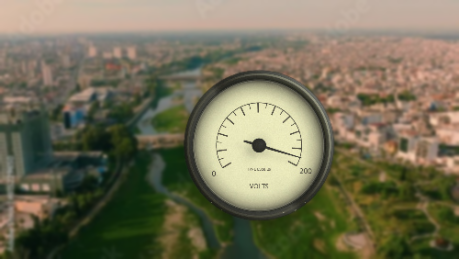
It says 190; V
